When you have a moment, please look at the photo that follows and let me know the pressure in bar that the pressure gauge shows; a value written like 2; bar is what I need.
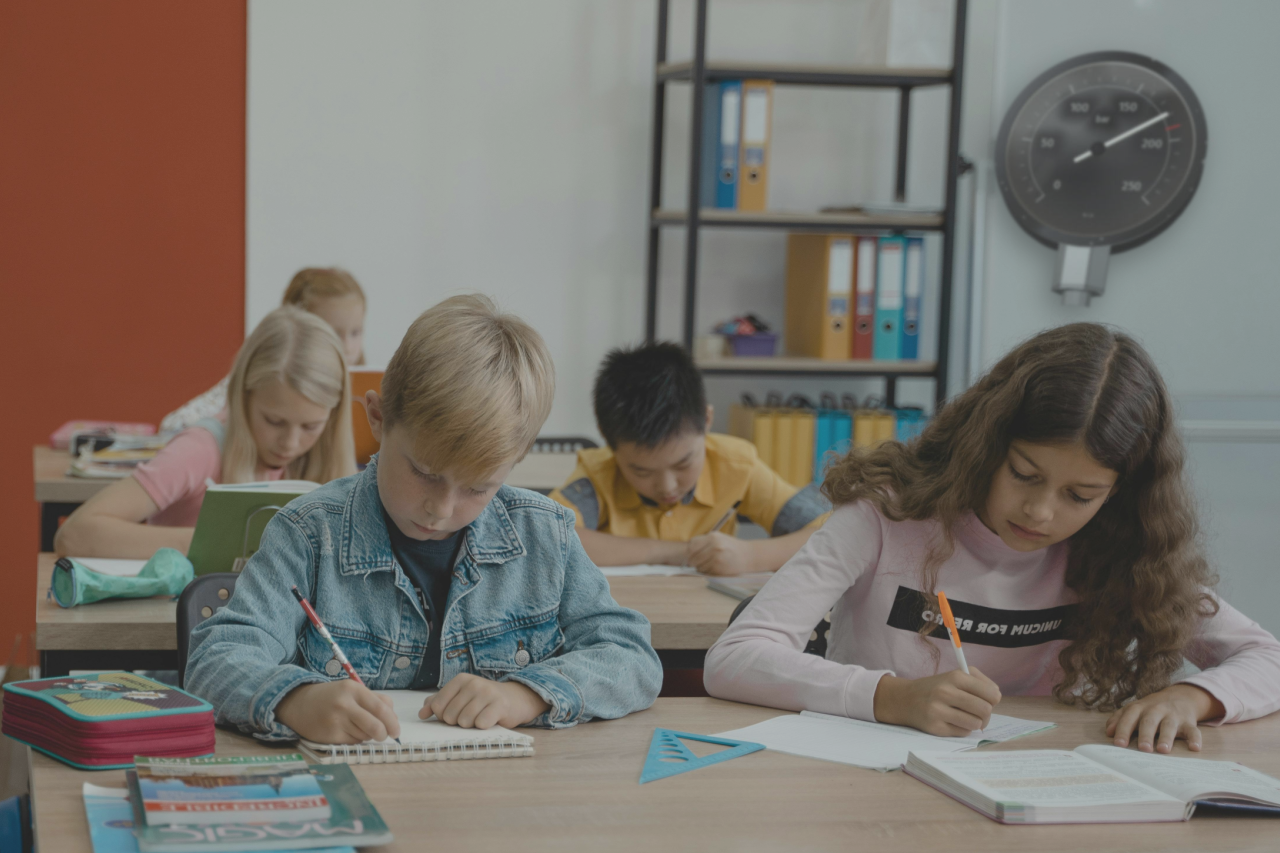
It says 180; bar
